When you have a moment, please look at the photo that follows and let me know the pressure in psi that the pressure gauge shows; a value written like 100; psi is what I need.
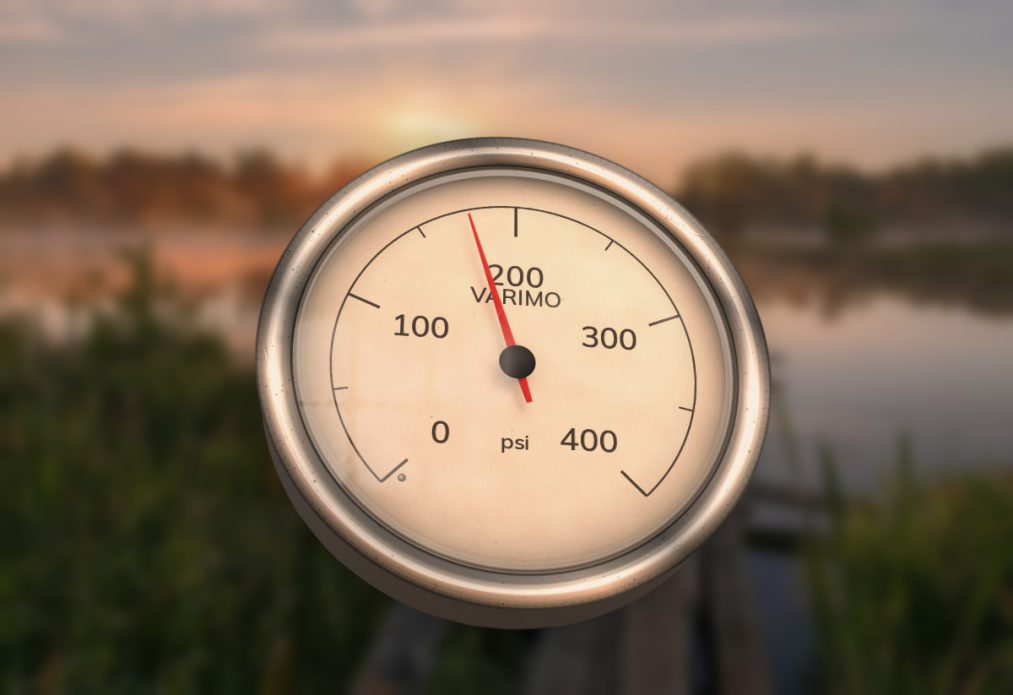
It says 175; psi
